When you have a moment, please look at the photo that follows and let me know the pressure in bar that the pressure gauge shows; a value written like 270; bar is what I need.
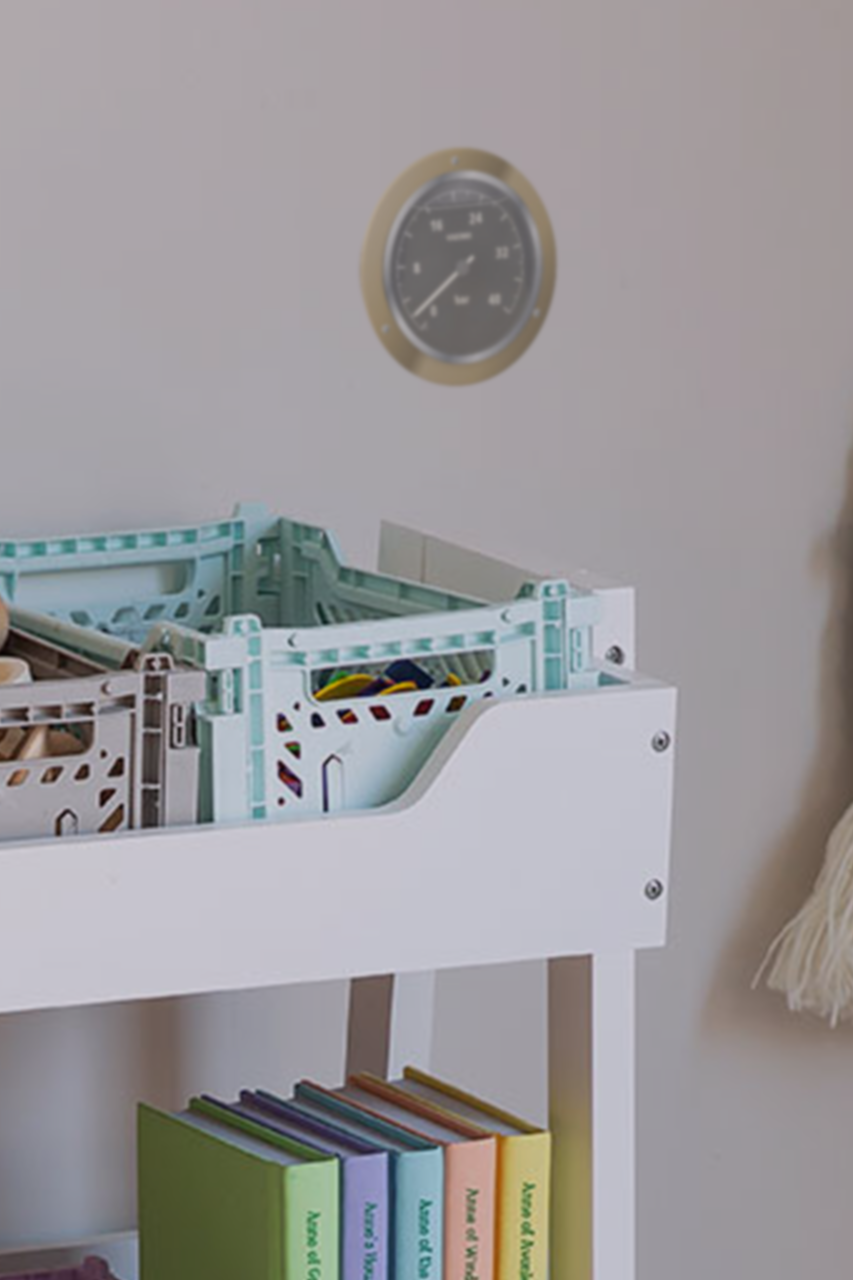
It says 2; bar
